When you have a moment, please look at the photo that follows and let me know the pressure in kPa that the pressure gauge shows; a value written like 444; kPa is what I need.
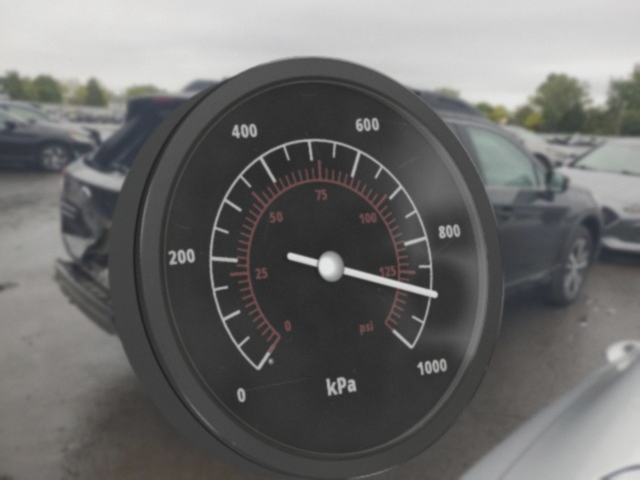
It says 900; kPa
